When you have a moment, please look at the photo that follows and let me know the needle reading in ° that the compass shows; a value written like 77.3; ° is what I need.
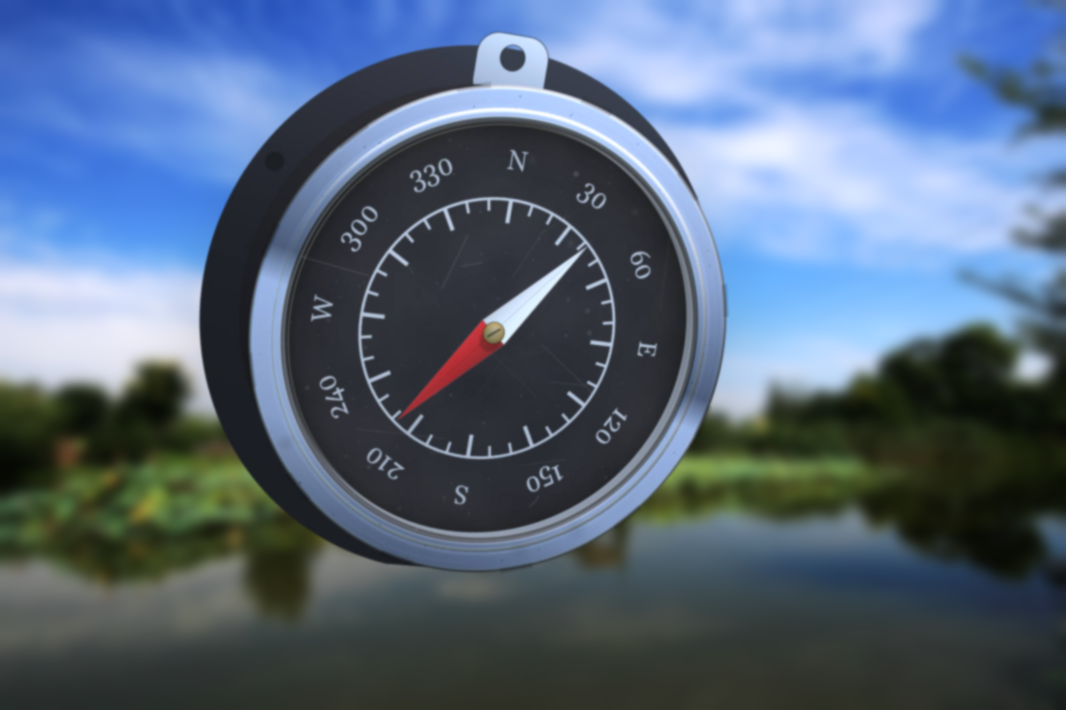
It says 220; °
